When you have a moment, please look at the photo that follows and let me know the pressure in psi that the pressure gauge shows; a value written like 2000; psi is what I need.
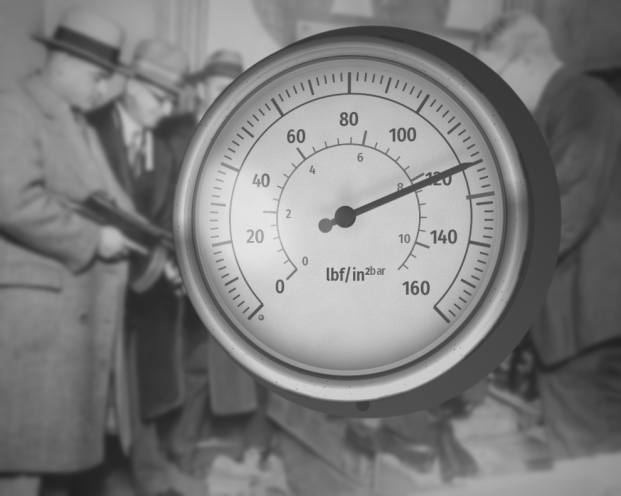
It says 120; psi
